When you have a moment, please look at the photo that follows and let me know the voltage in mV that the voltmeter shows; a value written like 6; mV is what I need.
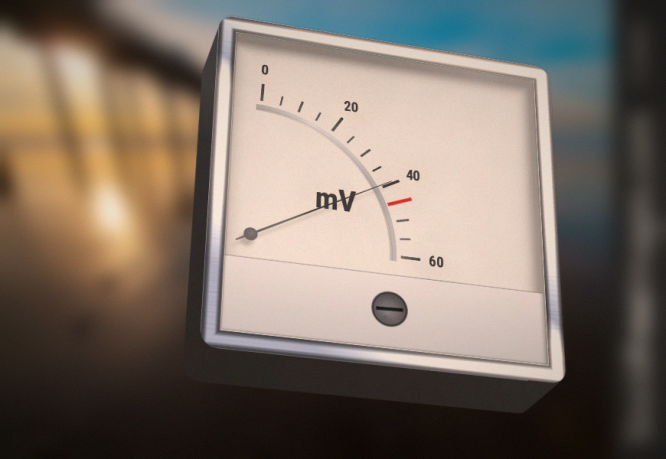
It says 40; mV
